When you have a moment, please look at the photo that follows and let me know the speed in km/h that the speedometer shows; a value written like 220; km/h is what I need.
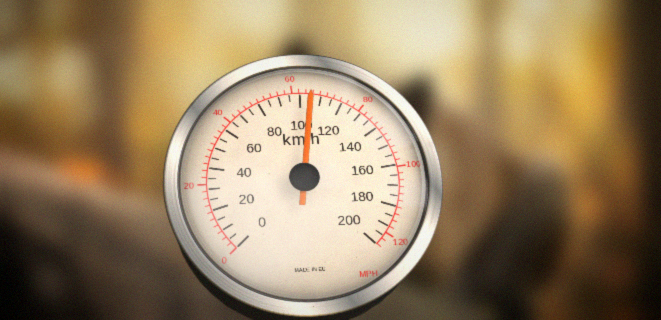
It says 105; km/h
